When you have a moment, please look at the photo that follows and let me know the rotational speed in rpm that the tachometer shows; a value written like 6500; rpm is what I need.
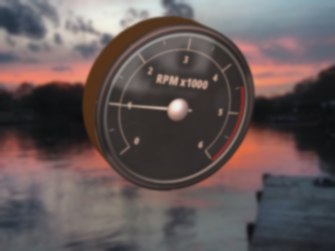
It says 1000; rpm
